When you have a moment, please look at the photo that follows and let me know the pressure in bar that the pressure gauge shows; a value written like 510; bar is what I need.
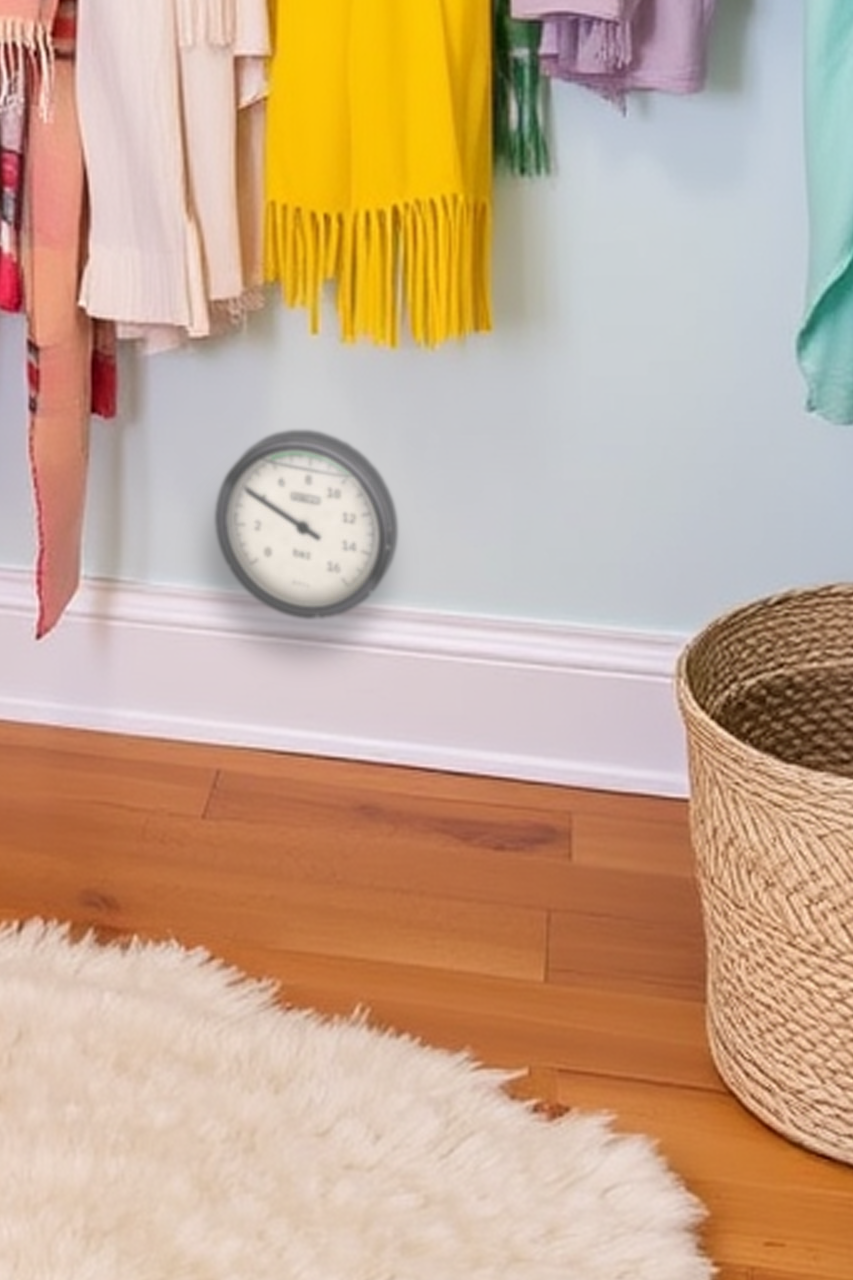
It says 4; bar
